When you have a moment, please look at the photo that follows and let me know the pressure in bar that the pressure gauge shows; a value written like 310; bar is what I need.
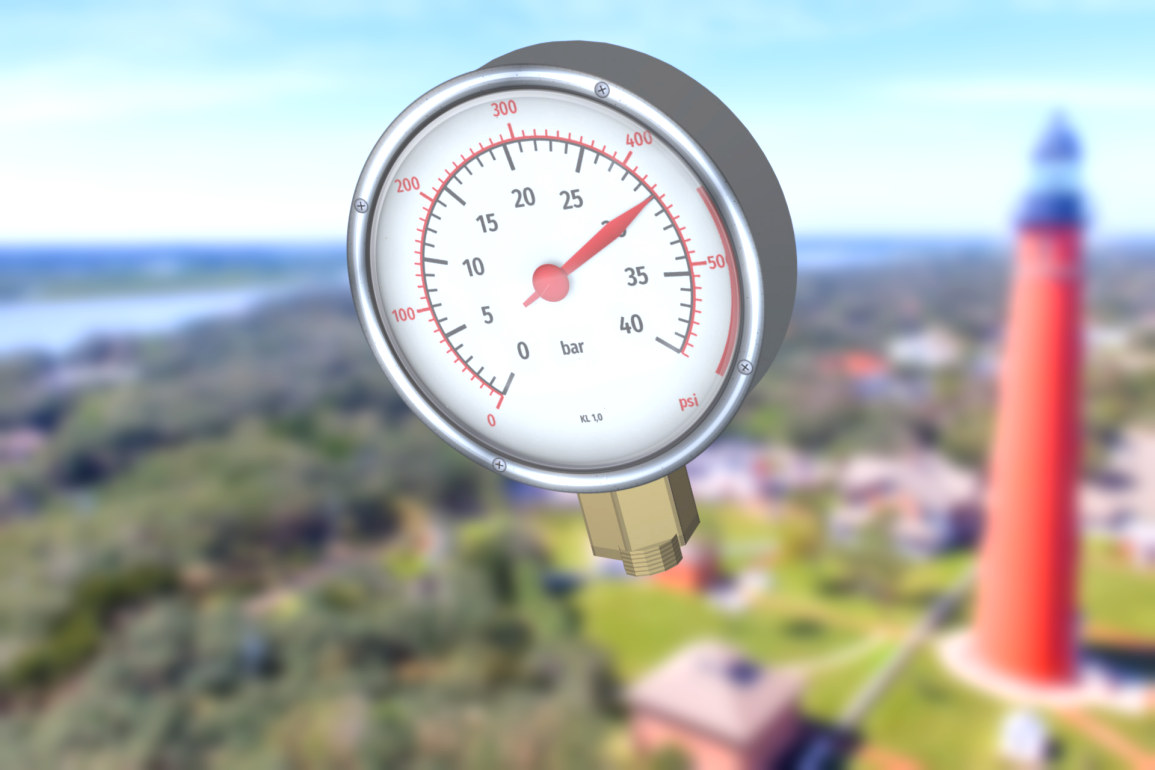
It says 30; bar
